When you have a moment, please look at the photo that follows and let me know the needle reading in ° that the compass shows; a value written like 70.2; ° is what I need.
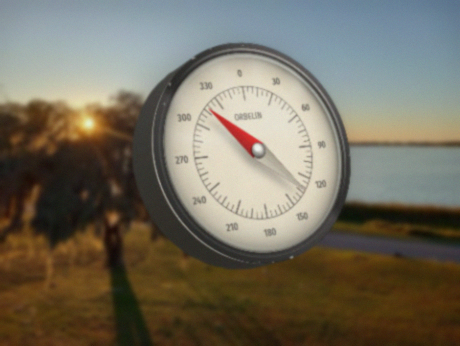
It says 315; °
